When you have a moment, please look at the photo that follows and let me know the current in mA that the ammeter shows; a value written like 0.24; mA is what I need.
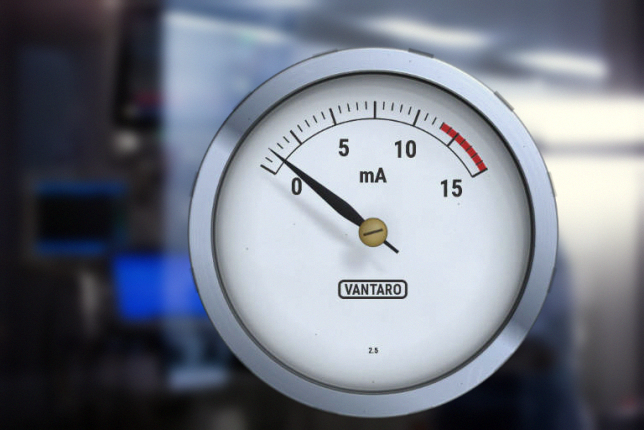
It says 1; mA
